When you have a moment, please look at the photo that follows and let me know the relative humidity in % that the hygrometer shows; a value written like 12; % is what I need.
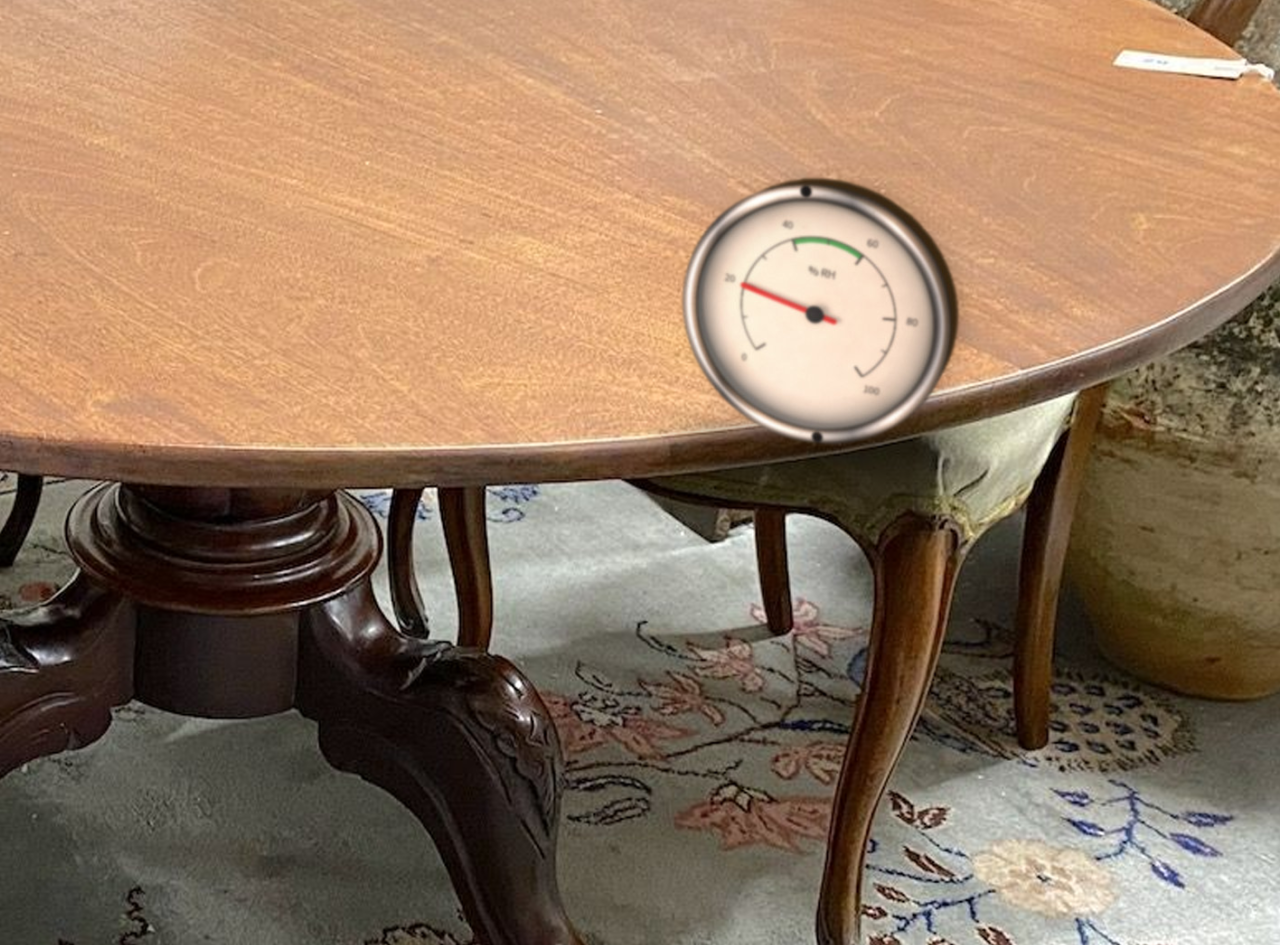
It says 20; %
